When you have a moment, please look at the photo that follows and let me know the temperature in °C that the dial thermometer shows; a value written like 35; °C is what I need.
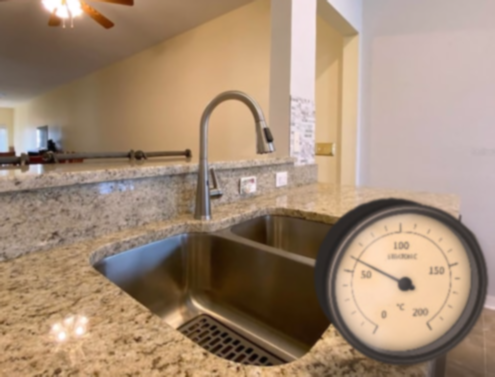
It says 60; °C
